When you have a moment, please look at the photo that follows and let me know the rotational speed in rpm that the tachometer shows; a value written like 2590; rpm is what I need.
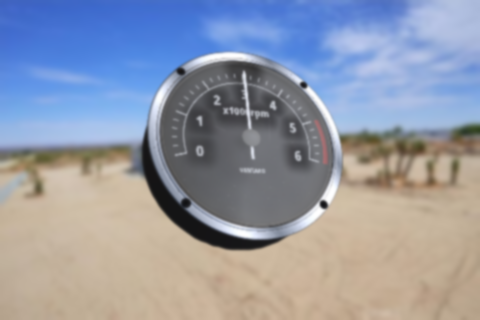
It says 3000; rpm
